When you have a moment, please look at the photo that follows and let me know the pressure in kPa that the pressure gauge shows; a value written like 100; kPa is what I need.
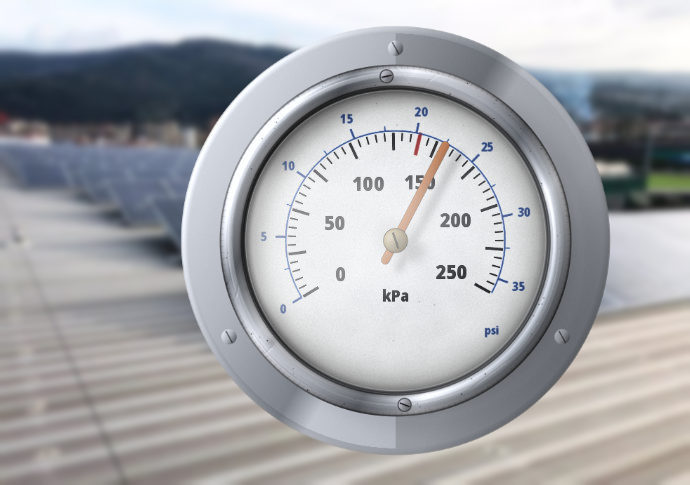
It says 155; kPa
